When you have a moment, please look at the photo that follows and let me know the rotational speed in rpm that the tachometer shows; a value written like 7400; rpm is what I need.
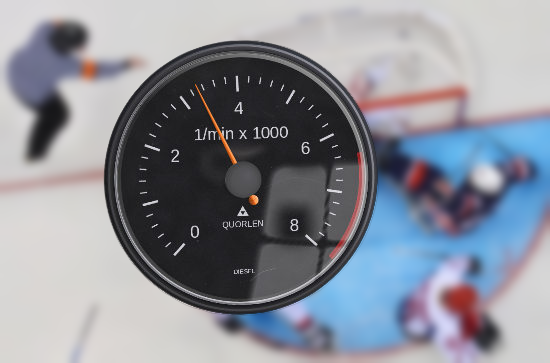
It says 3300; rpm
